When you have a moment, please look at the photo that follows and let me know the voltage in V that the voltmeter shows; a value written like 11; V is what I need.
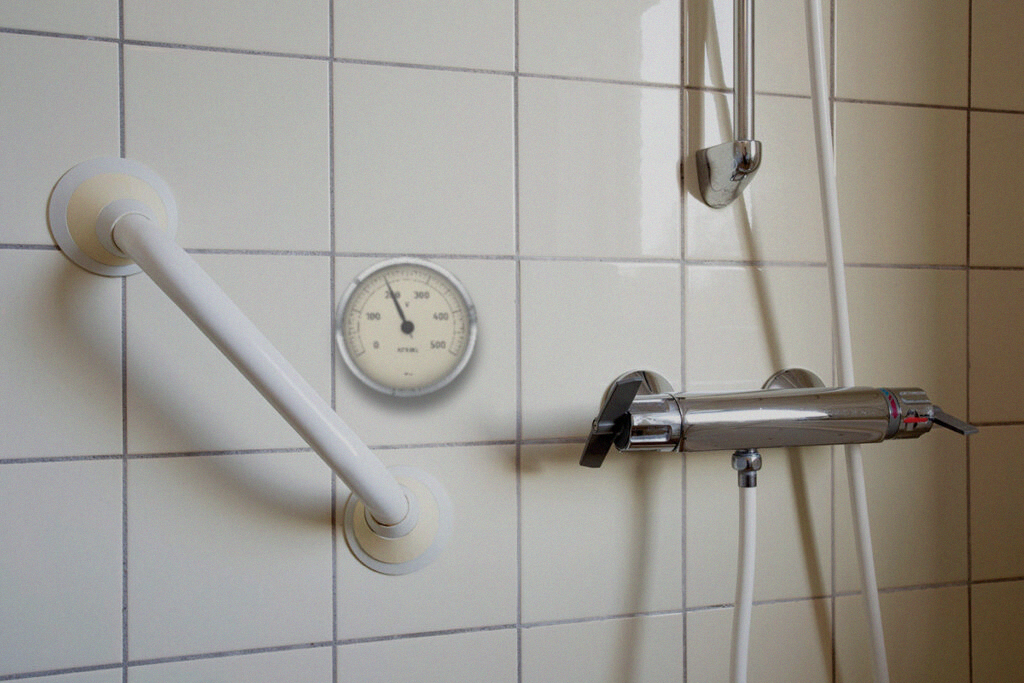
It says 200; V
